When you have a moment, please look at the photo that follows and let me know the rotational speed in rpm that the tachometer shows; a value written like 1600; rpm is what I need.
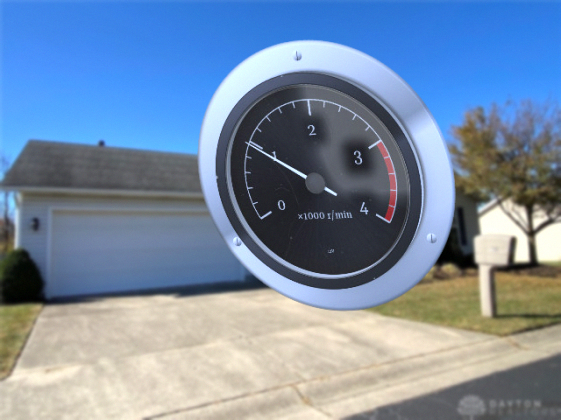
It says 1000; rpm
